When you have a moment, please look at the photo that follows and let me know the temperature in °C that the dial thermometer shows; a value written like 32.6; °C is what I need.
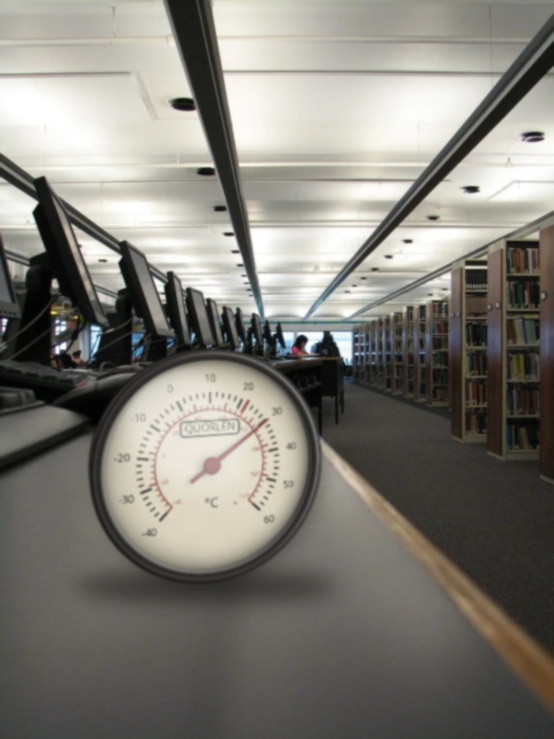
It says 30; °C
